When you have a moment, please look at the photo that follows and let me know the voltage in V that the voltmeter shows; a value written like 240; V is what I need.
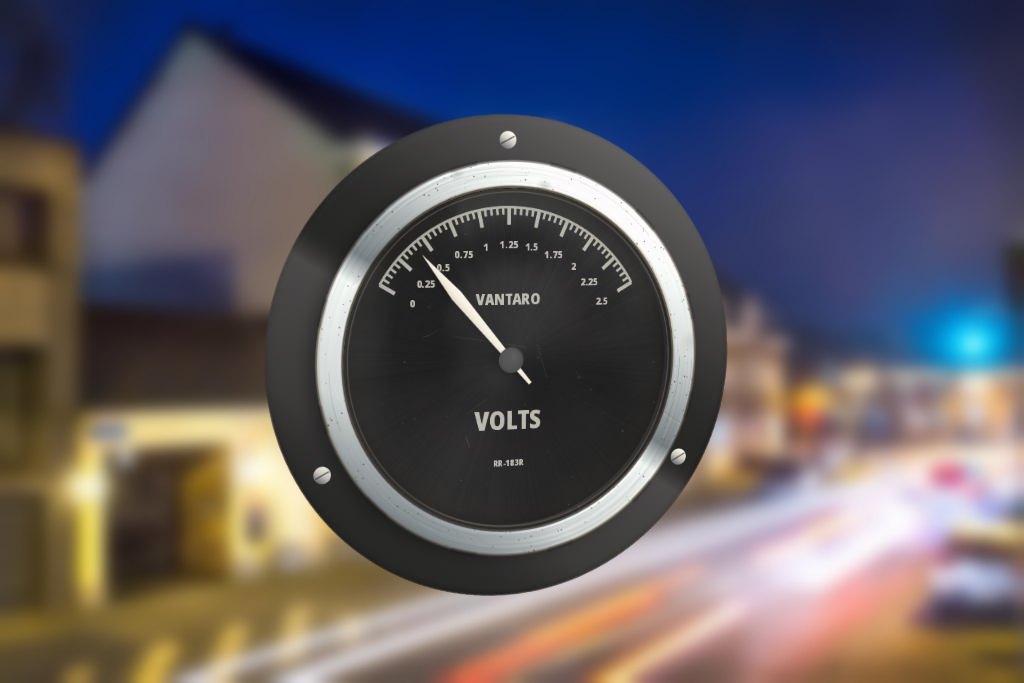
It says 0.4; V
